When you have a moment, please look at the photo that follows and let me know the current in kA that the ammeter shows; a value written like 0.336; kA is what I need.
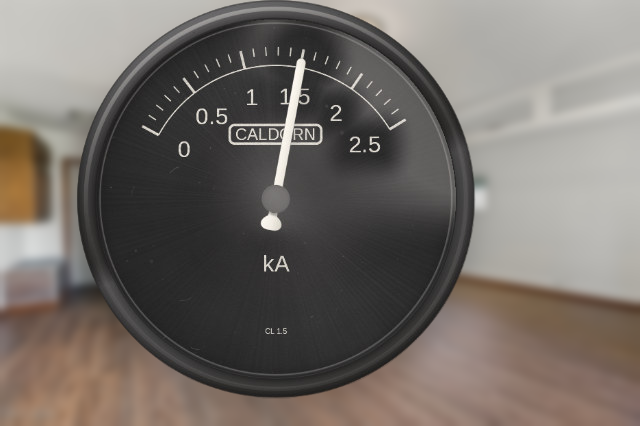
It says 1.5; kA
